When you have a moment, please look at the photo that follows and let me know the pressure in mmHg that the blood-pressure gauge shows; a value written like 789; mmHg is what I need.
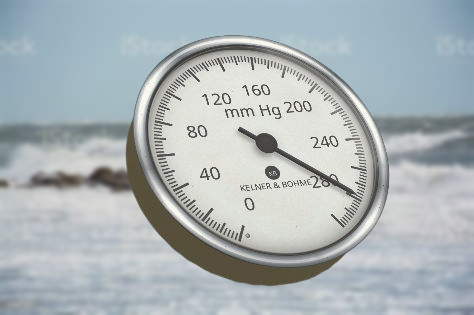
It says 280; mmHg
